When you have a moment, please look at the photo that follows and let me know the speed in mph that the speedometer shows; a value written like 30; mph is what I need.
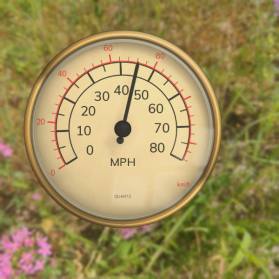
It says 45; mph
